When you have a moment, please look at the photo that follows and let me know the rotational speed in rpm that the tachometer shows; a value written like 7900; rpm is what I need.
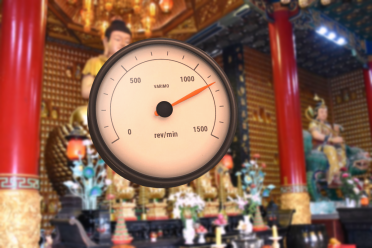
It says 1150; rpm
